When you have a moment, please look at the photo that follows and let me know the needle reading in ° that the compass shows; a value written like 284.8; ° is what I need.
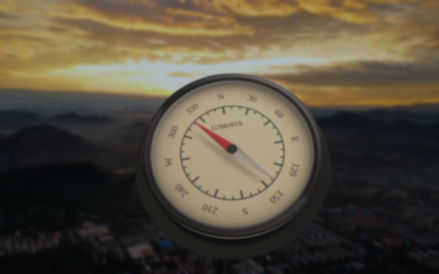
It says 320; °
